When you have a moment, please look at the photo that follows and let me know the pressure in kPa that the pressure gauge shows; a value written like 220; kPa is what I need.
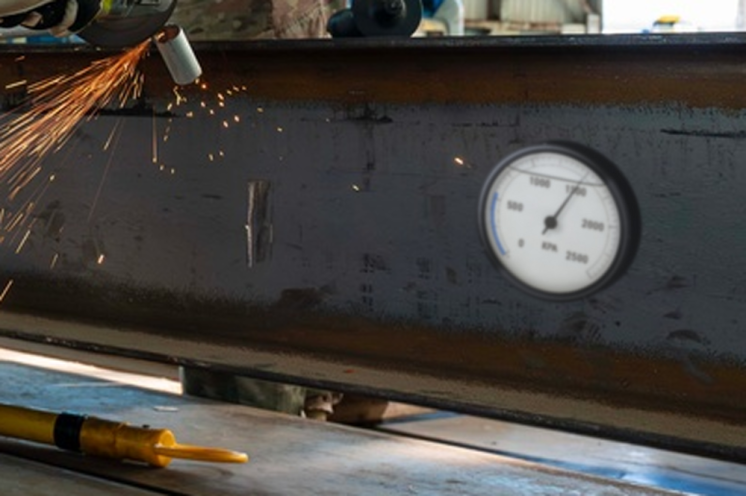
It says 1500; kPa
